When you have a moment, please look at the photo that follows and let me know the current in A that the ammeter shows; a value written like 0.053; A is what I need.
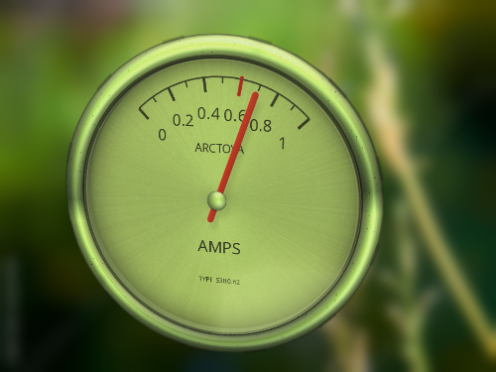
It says 0.7; A
